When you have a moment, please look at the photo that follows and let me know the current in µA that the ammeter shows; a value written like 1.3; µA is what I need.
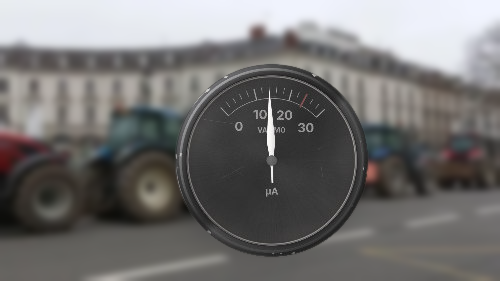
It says 14; µA
